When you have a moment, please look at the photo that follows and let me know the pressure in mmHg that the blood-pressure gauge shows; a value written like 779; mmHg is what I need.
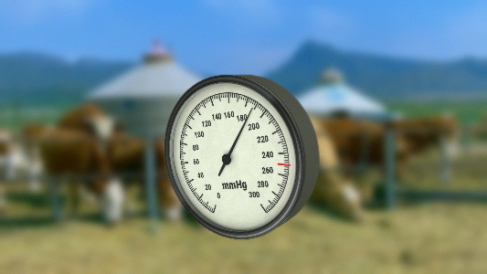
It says 190; mmHg
